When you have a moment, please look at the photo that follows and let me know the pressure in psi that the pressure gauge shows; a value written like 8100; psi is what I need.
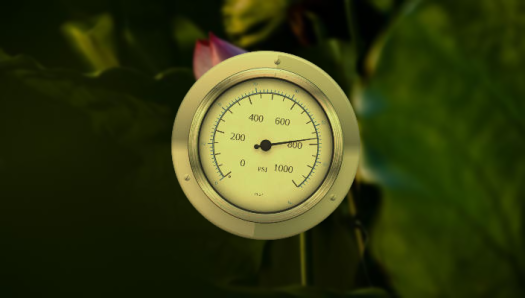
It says 775; psi
